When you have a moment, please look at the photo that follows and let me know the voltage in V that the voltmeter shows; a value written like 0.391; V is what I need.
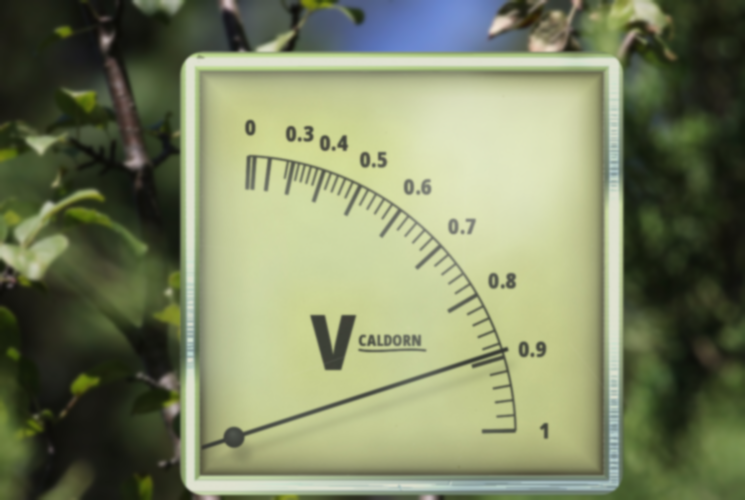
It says 0.89; V
